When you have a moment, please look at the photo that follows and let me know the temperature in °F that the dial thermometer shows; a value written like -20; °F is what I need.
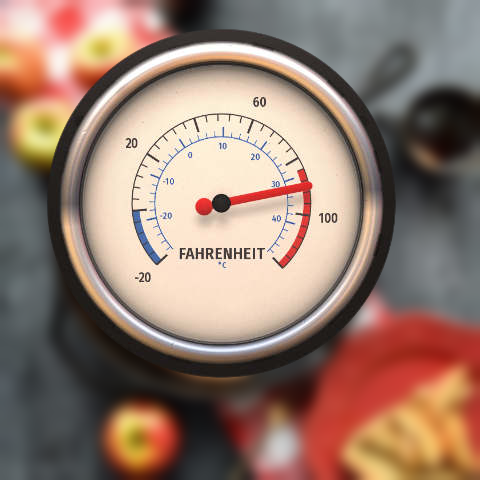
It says 90; °F
